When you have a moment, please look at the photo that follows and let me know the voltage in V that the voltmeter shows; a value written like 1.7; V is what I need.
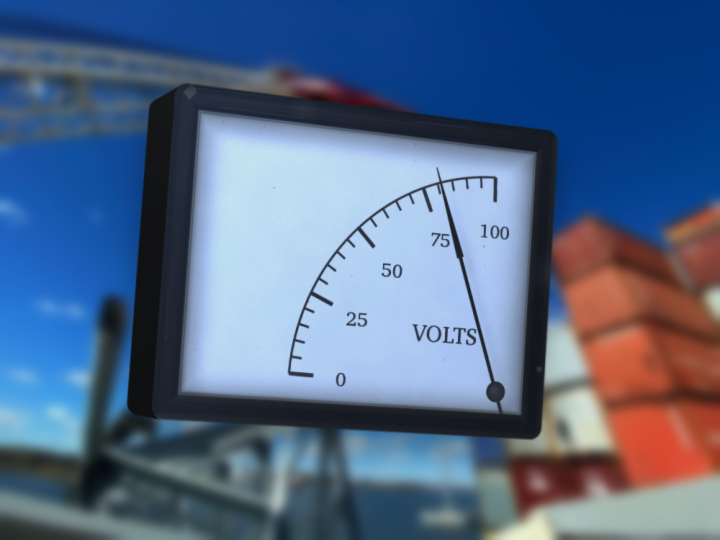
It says 80; V
